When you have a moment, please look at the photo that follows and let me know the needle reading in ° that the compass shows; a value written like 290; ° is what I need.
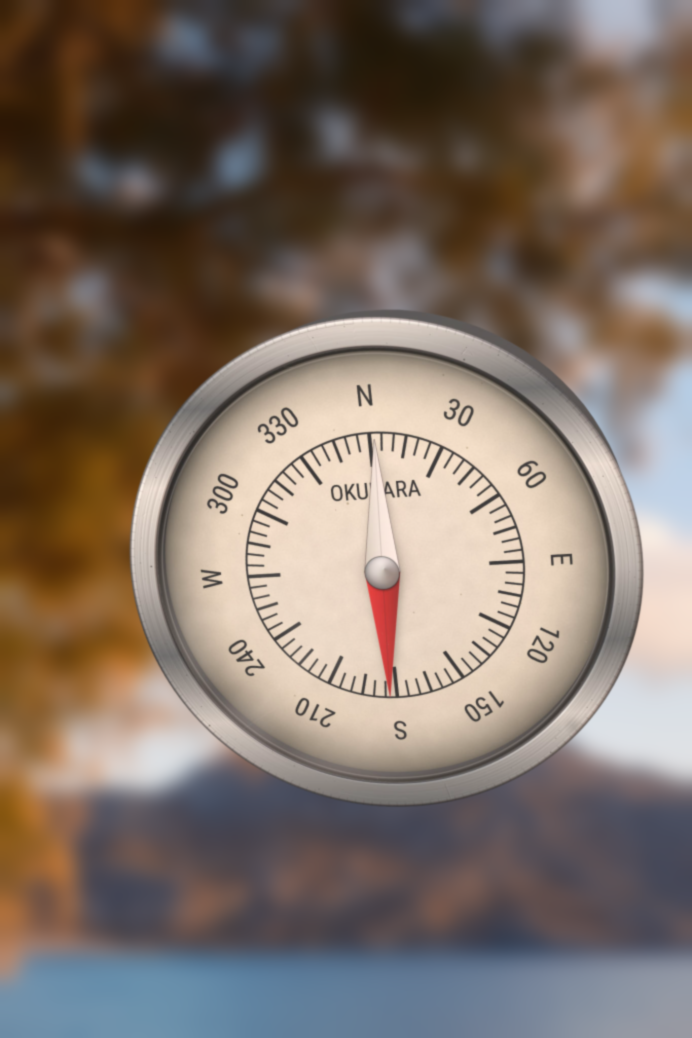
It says 182.5; °
